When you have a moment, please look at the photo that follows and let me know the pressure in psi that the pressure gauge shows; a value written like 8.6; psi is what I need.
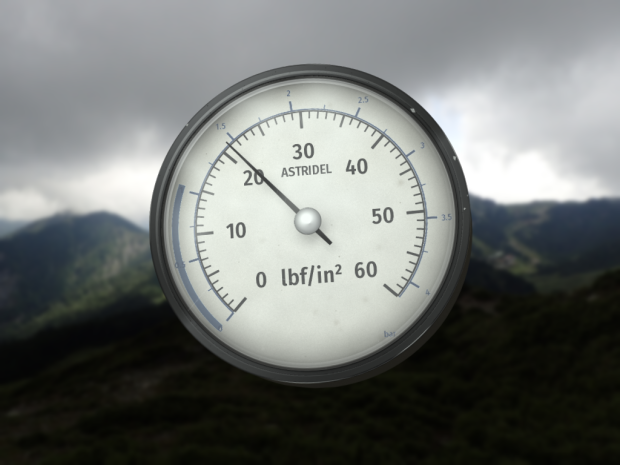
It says 21; psi
